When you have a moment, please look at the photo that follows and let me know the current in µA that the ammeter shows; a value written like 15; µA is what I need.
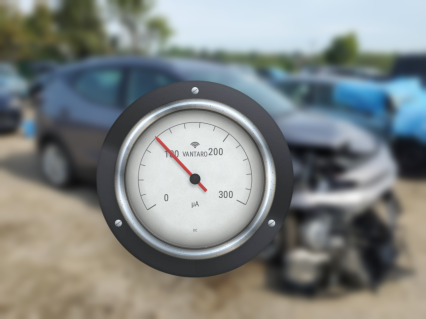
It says 100; µA
